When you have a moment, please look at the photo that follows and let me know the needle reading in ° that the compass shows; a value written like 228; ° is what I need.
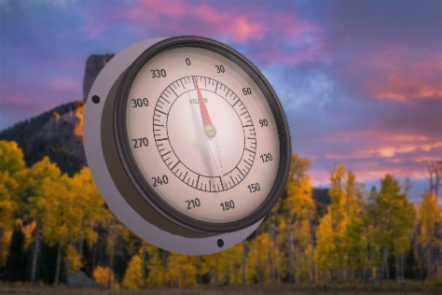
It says 0; °
